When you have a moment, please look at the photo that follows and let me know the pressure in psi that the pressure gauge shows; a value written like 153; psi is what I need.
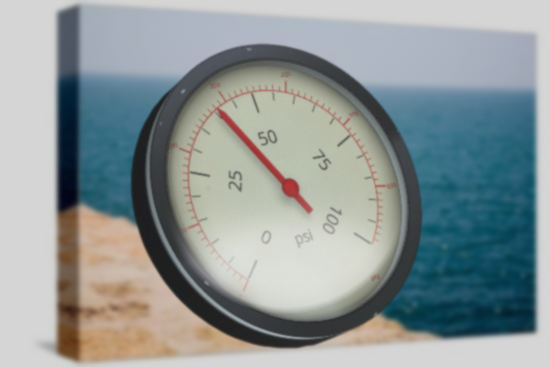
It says 40; psi
